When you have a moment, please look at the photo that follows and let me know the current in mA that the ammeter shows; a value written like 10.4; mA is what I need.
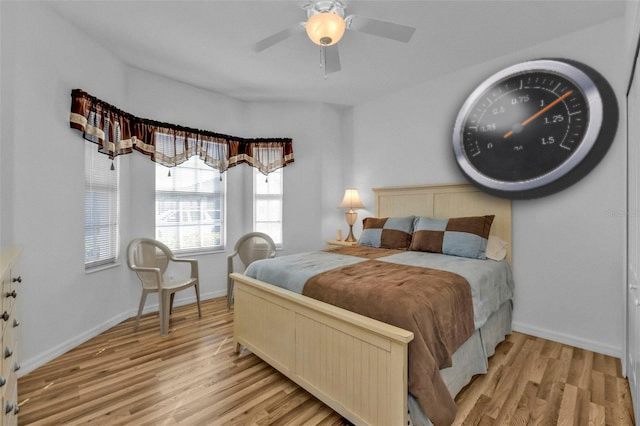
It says 1.1; mA
